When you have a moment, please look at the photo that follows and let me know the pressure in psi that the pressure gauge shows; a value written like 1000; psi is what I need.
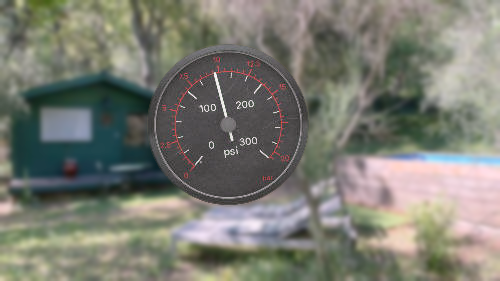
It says 140; psi
